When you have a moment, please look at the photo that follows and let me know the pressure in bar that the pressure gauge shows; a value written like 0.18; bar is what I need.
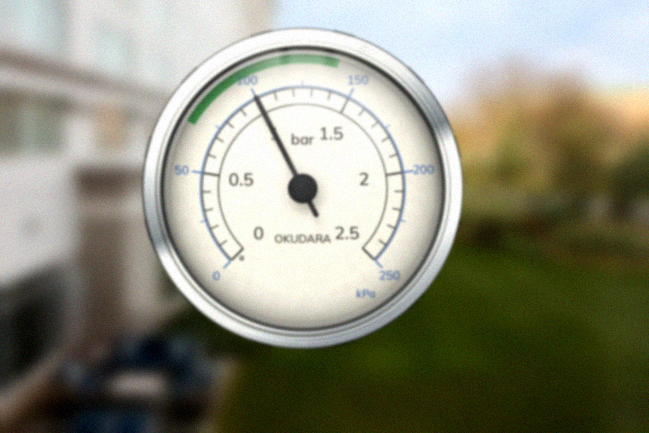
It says 1; bar
